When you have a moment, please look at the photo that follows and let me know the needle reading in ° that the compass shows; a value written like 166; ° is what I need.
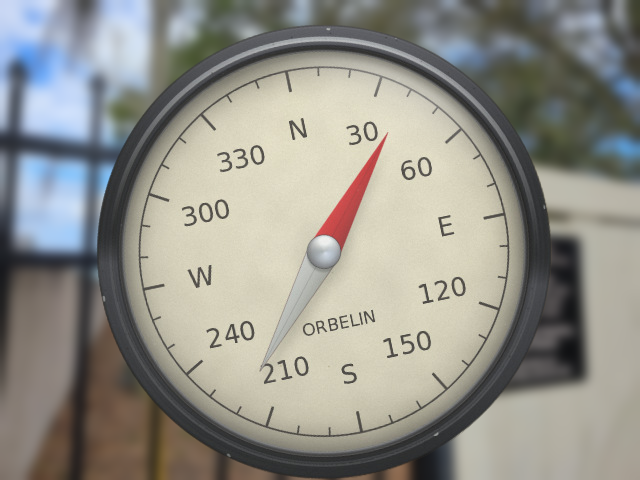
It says 40; °
